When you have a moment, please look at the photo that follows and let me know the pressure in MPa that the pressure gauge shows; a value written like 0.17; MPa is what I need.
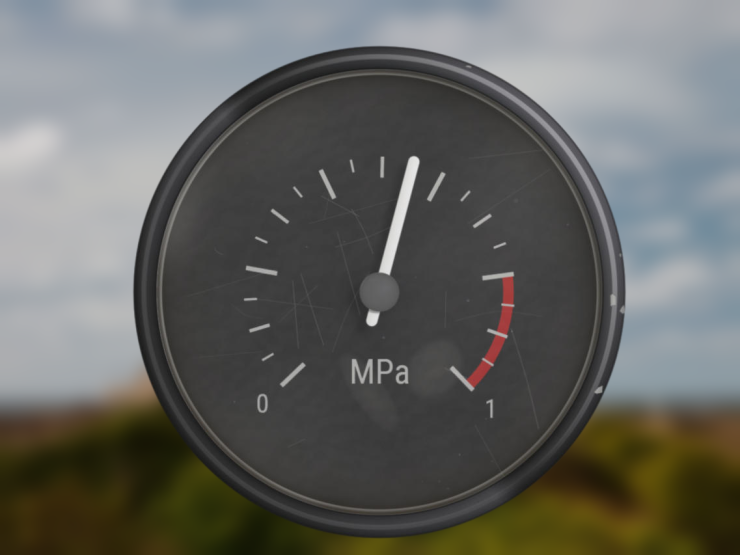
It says 0.55; MPa
